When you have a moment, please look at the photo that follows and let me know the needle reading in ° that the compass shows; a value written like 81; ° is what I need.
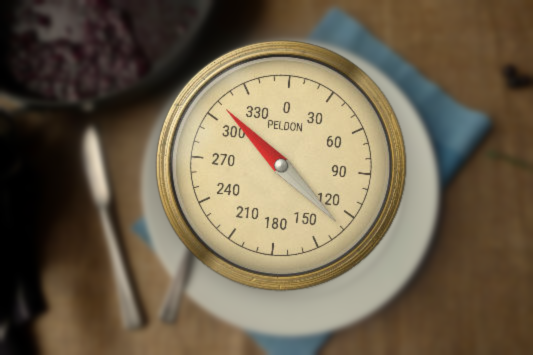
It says 310; °
